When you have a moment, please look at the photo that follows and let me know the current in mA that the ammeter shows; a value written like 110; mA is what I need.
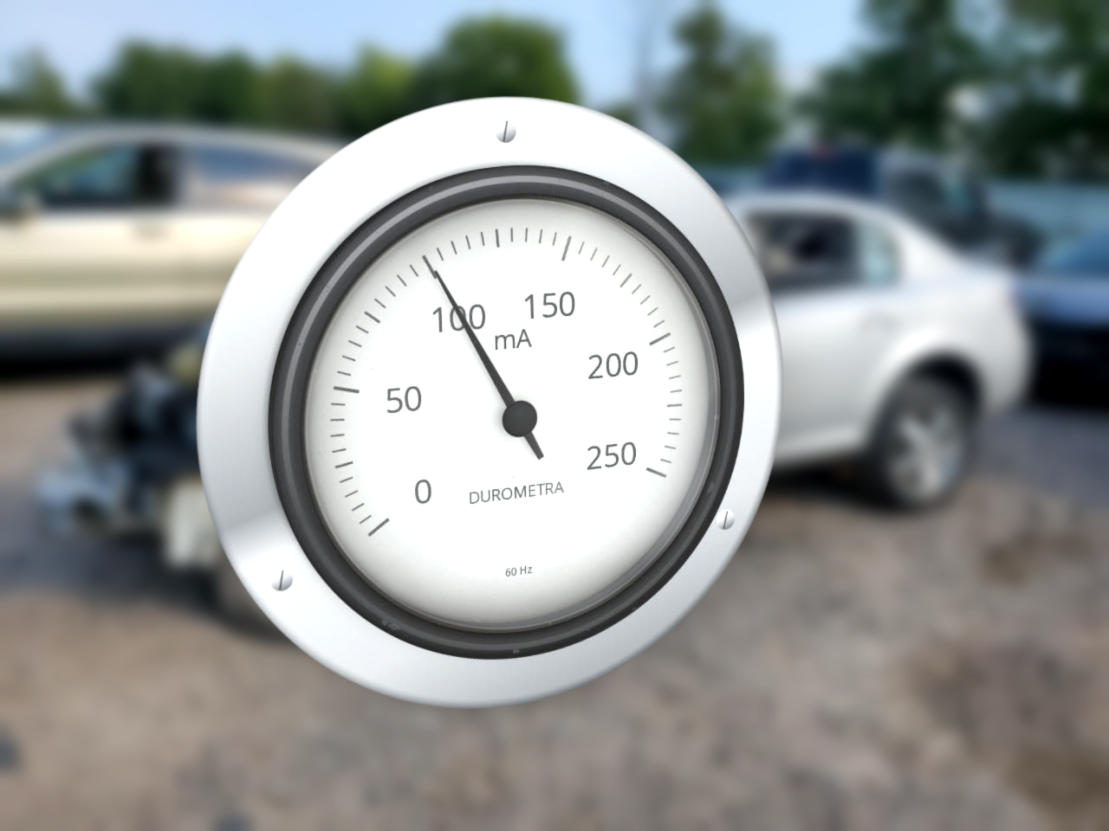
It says 100; mA
